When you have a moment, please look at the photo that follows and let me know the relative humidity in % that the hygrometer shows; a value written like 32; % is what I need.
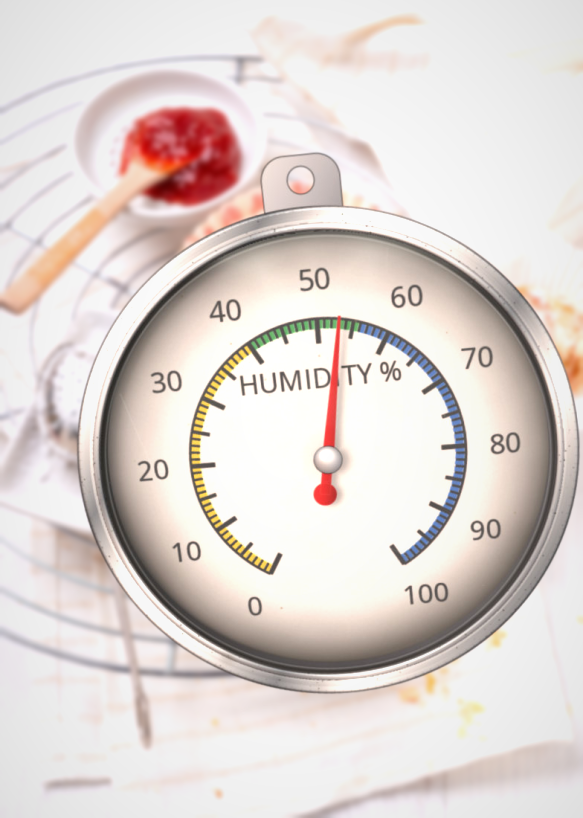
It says 53; %
